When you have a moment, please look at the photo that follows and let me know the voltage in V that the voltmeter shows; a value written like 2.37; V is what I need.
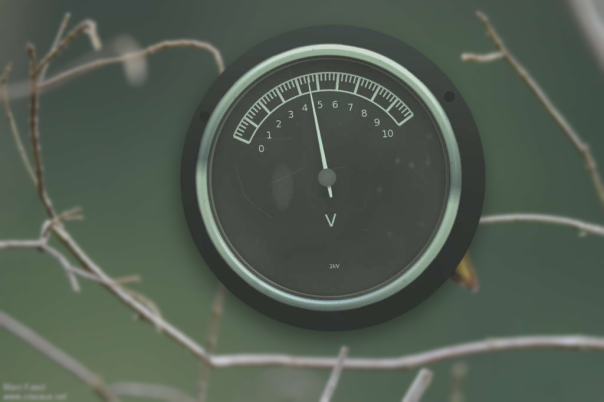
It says 4.6; V
